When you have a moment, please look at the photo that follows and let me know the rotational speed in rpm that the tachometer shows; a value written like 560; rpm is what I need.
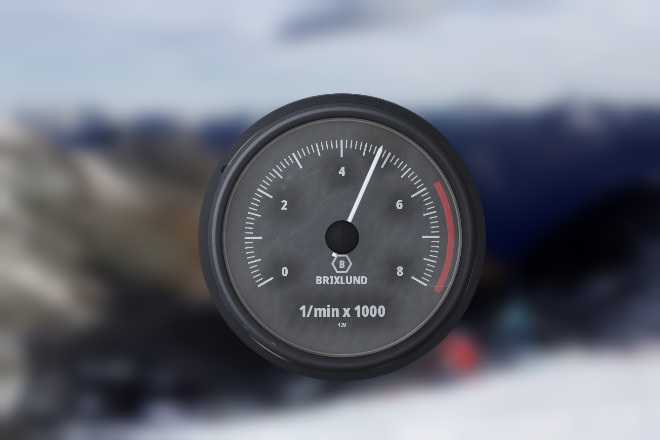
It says 4800; rpm
